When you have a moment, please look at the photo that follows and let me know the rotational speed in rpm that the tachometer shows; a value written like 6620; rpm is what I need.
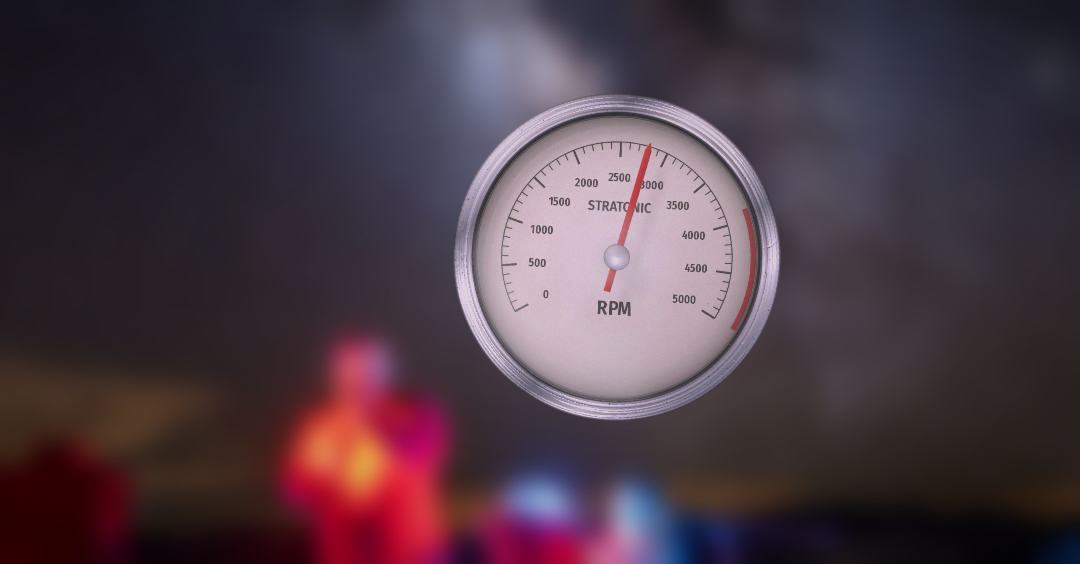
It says 2800; rpm
